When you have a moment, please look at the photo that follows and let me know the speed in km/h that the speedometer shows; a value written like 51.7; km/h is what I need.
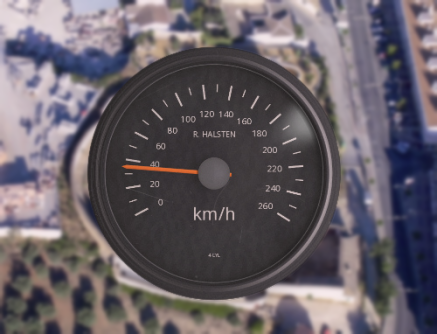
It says 35; km/h
